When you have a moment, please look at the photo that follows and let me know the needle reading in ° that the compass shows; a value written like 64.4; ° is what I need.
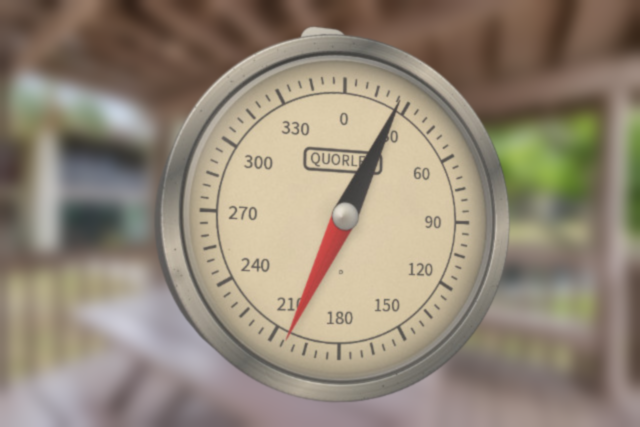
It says 205; °
